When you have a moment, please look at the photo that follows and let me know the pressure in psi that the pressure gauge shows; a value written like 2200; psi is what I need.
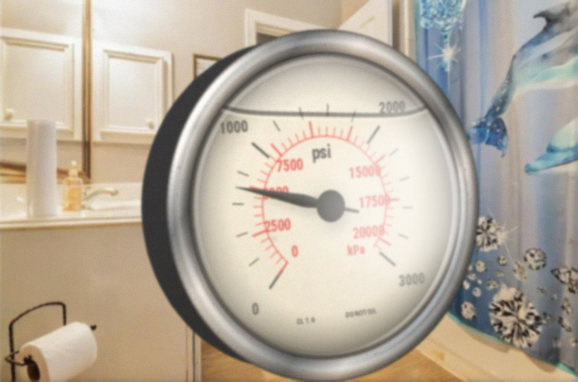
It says 700; psi
